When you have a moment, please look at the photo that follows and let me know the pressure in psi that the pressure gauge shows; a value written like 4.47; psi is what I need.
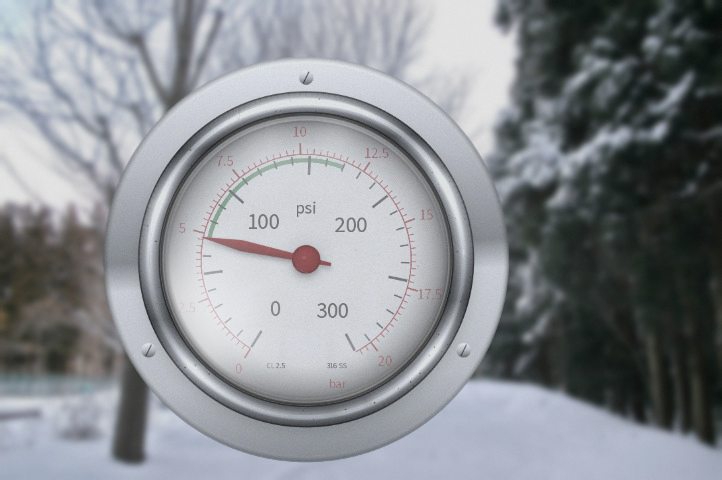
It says 70; psi
